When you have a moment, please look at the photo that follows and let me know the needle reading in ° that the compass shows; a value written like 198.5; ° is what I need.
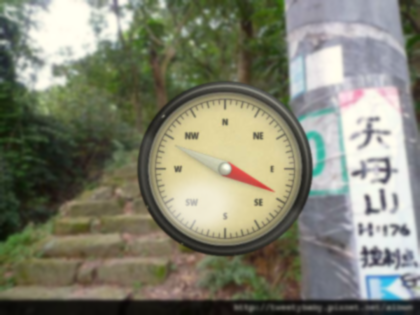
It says 115; °
